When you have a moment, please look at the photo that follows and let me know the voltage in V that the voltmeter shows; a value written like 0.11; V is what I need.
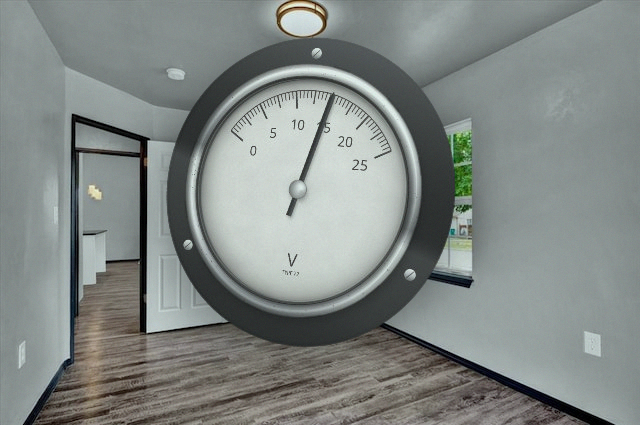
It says 15; V
